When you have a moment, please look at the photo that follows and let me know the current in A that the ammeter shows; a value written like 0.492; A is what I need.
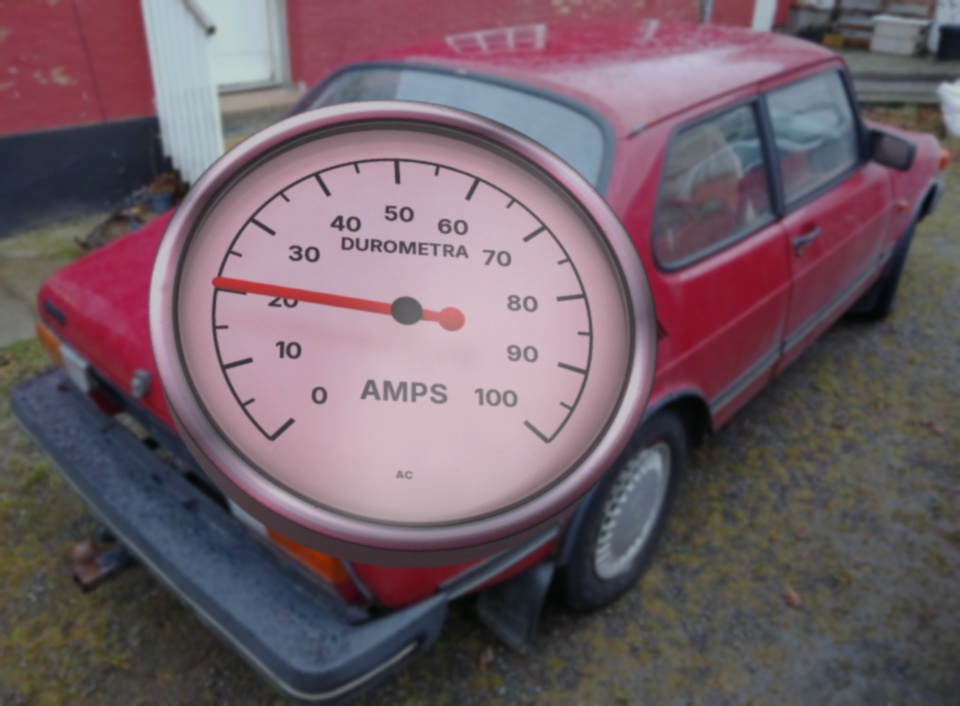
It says 20; A
